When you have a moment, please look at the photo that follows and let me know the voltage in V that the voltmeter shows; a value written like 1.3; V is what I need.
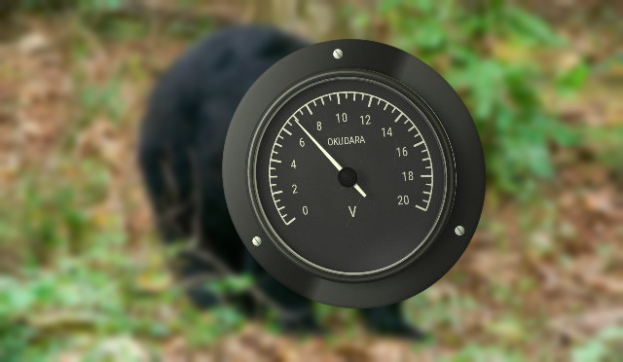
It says 7; V
